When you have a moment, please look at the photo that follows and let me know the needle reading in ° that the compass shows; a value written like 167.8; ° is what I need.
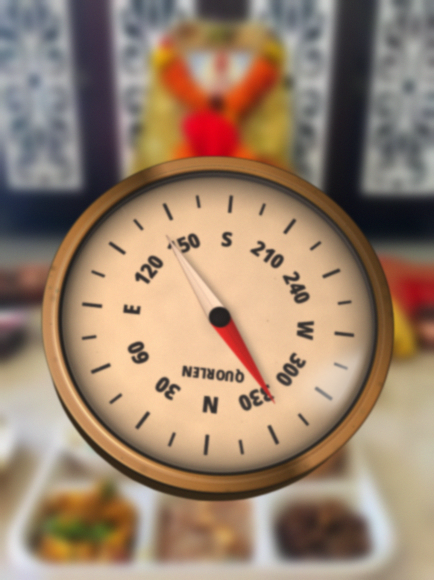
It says 322.5; °
